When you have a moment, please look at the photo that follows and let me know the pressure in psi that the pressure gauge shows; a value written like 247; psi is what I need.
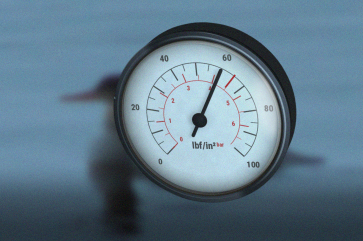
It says 60; psi
